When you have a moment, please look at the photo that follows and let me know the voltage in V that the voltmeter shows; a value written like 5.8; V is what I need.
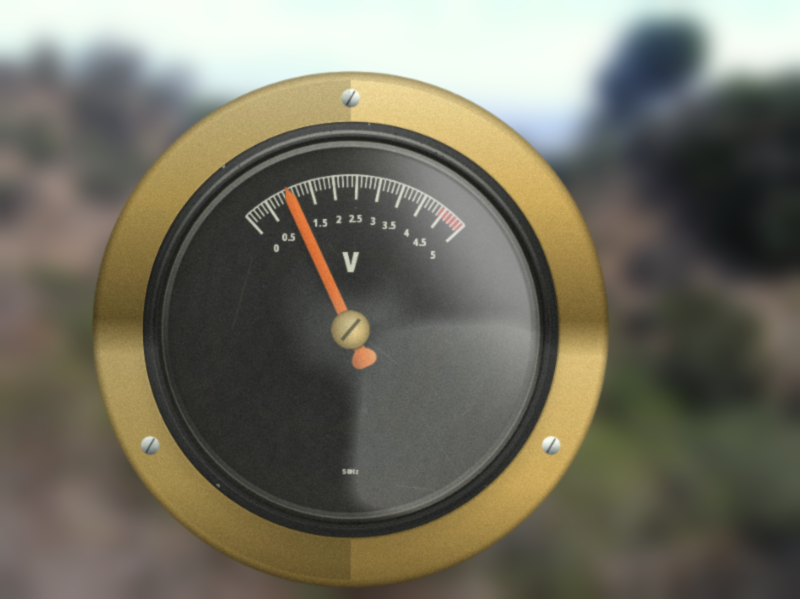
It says 1; V
